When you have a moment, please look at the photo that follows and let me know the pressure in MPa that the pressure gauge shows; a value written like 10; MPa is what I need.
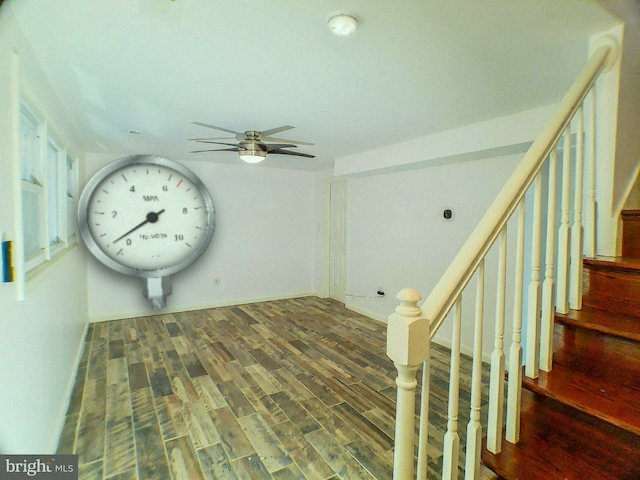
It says 0.5; MPa
